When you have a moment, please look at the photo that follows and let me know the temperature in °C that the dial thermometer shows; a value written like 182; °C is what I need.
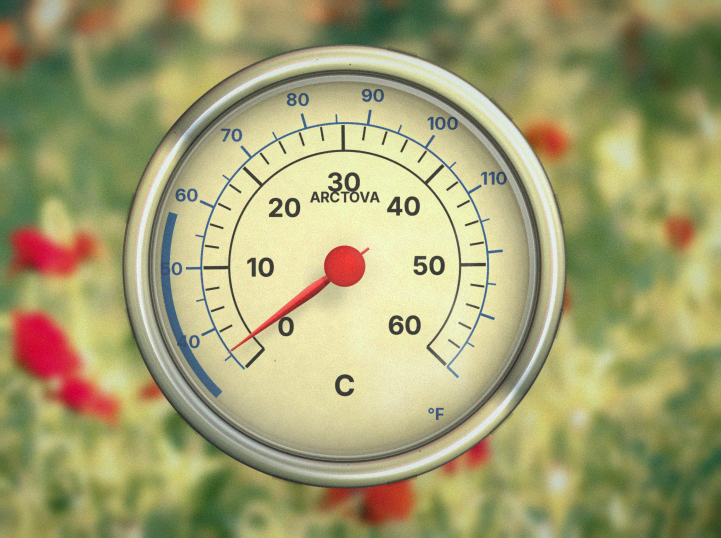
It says 2; °C
